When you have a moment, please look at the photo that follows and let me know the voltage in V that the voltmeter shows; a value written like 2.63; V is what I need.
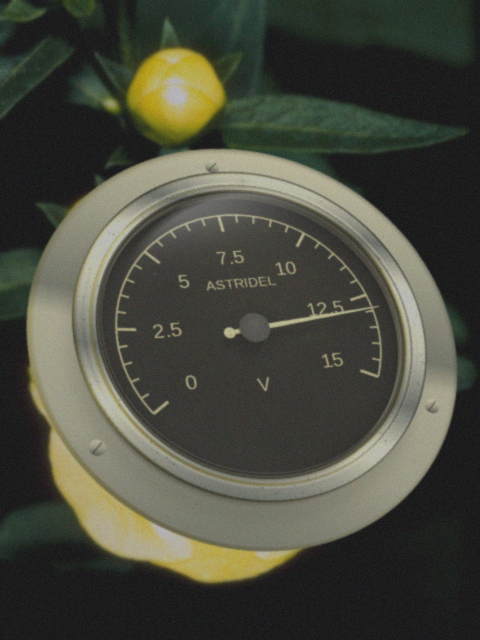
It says 13; V
